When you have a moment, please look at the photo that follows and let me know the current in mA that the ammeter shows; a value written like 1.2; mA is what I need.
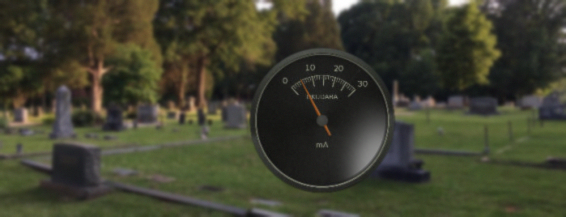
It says 5; mA
